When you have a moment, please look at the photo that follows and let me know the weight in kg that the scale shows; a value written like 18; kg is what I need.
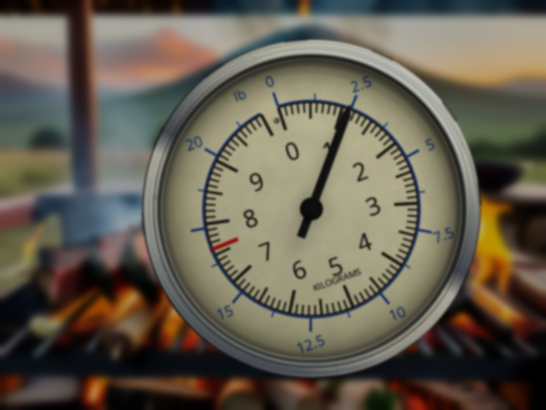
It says 1.1; kg
